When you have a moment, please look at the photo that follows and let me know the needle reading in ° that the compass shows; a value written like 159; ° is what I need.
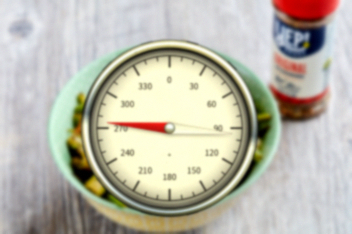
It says 275; °
